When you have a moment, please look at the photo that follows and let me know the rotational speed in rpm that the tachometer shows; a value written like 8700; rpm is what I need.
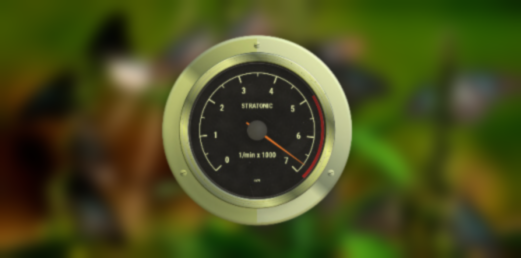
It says 6750; rpm
